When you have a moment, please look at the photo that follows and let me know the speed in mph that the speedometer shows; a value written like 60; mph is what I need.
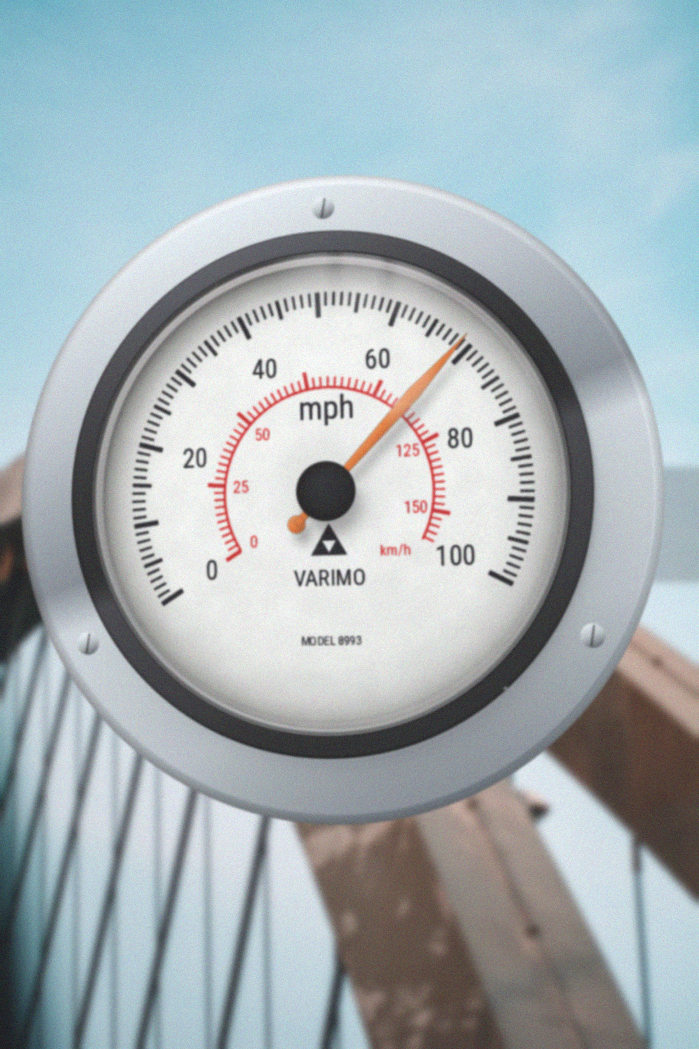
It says 69; mph
